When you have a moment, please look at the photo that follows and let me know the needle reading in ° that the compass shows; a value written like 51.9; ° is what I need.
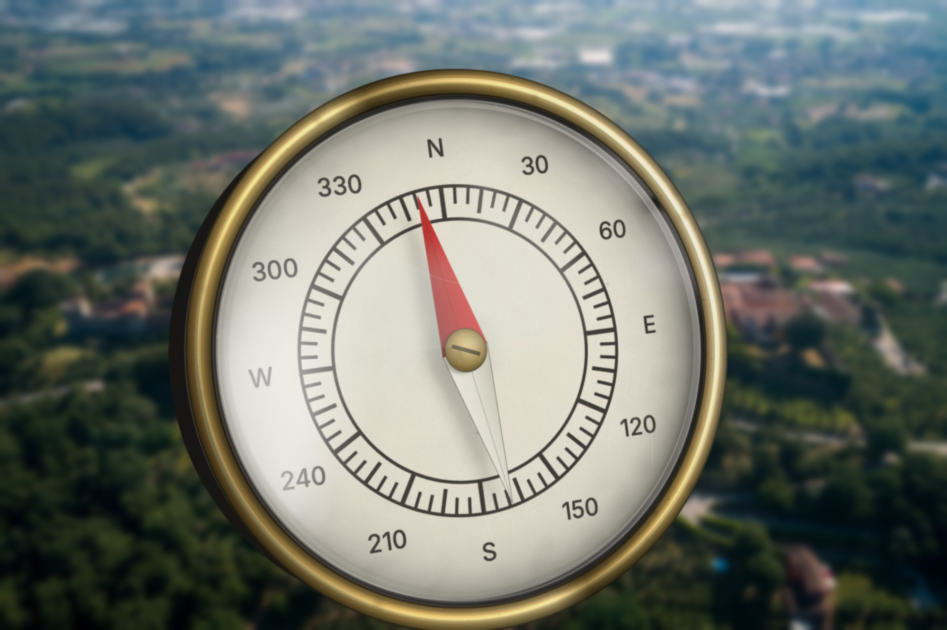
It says 350; °
